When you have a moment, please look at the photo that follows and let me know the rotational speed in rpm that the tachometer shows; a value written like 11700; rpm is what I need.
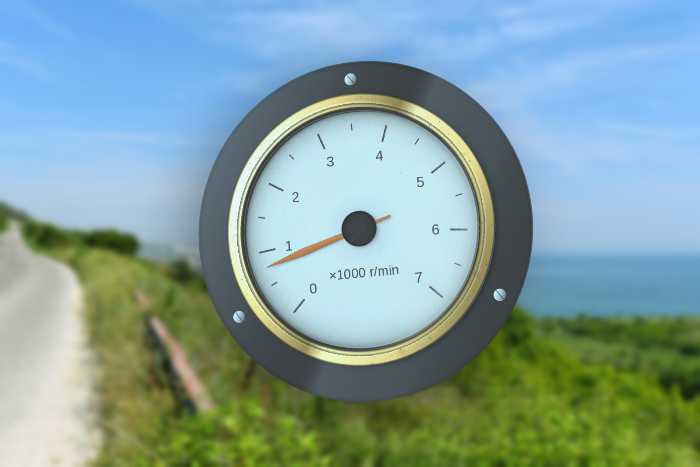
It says 750; rpm
